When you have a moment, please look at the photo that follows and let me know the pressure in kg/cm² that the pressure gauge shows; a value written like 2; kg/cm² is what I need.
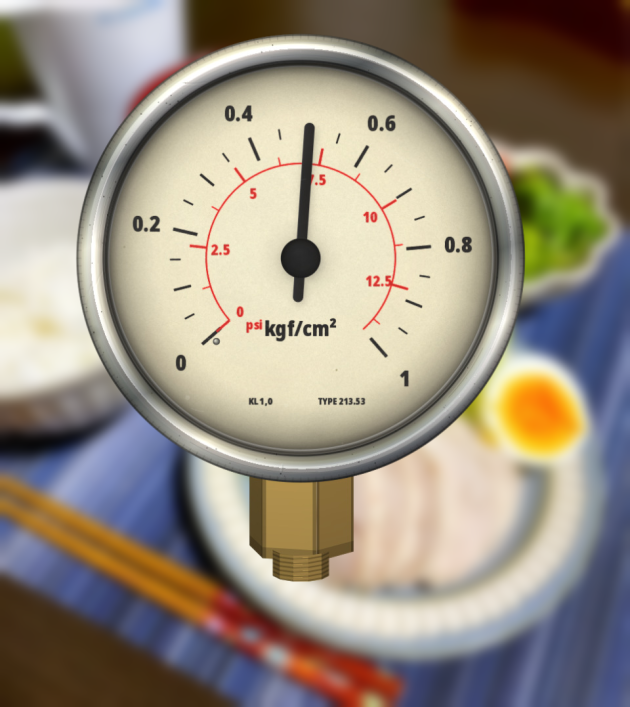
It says 0.5; kg/cm²
